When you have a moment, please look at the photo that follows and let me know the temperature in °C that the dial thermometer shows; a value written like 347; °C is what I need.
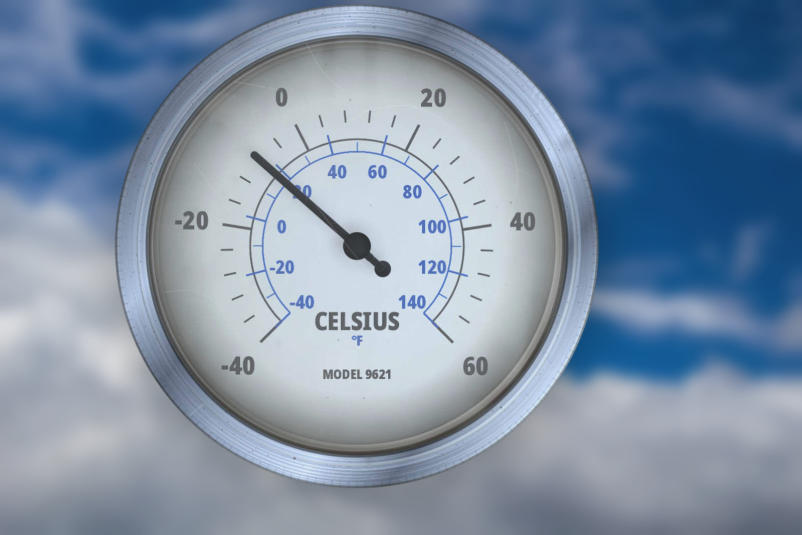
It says -8; °C
